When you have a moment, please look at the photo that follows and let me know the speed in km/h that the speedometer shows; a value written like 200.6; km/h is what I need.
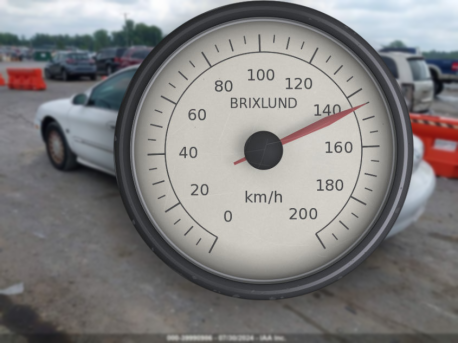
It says 145; km/h
